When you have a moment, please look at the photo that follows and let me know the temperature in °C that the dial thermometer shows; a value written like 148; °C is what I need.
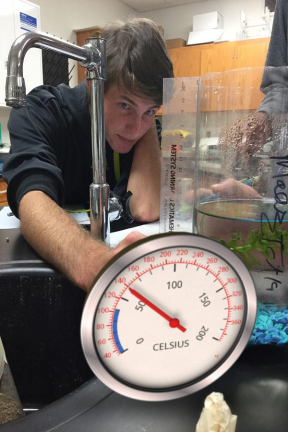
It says 60; °C
